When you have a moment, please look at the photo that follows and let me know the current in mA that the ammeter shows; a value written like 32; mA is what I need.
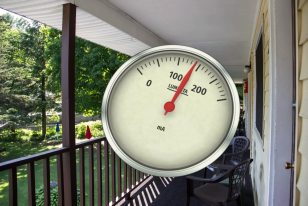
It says 140; mA
